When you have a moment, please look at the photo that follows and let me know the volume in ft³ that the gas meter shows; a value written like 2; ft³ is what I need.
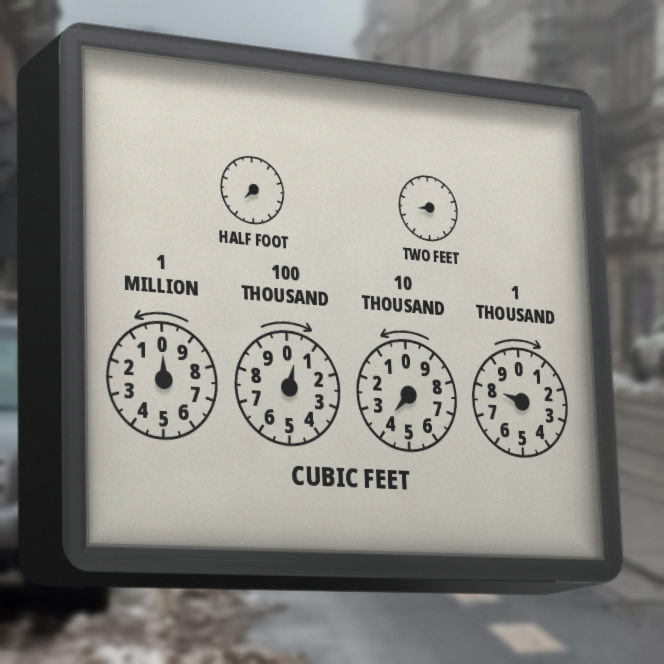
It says 3800; ft³
